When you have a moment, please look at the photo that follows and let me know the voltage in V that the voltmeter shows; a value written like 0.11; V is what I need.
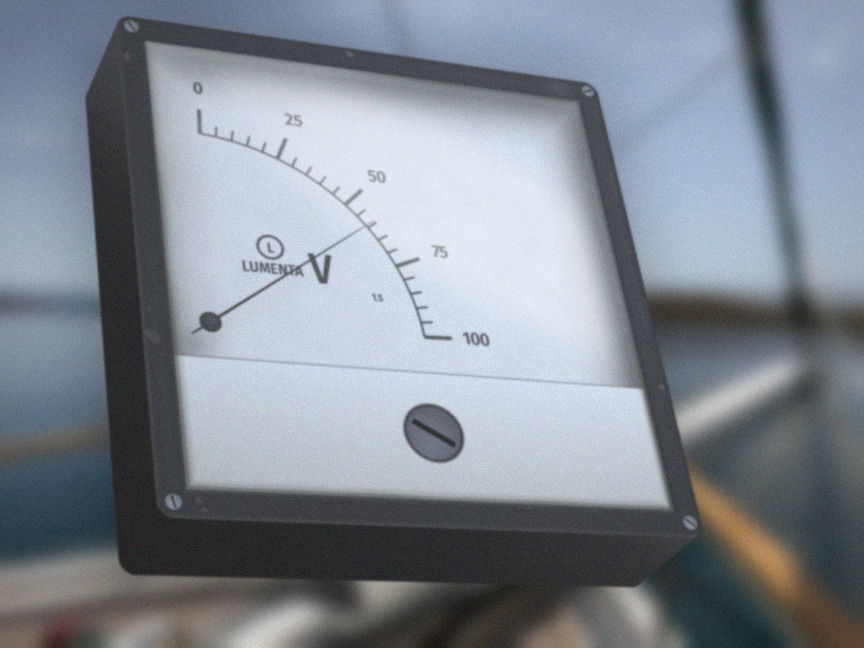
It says 60; V
